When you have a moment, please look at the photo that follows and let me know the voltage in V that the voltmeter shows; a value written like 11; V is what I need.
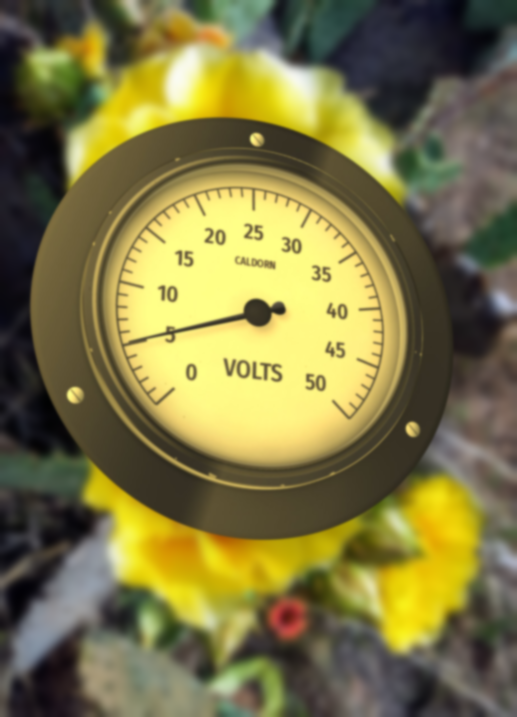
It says 5; V
